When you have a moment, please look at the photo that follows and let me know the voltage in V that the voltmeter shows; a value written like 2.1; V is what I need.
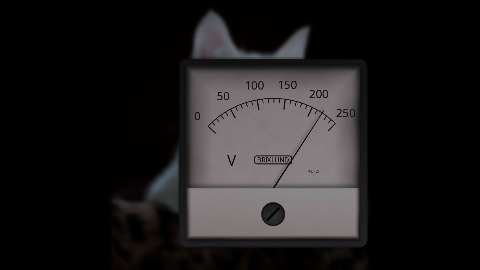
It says 220; V
